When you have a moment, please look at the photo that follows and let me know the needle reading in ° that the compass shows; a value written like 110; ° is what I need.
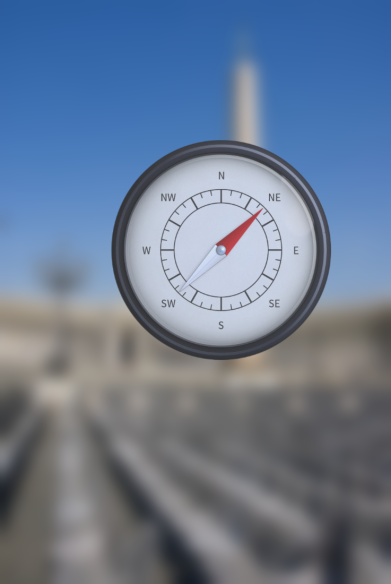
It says 45; °
